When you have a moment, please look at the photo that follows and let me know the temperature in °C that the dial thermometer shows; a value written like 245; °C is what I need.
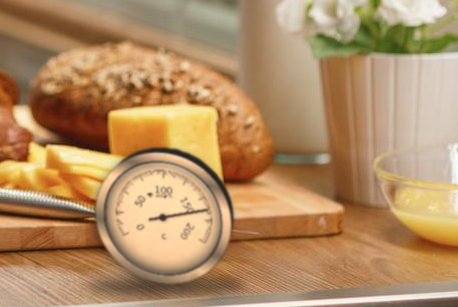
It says 162.5; °C
